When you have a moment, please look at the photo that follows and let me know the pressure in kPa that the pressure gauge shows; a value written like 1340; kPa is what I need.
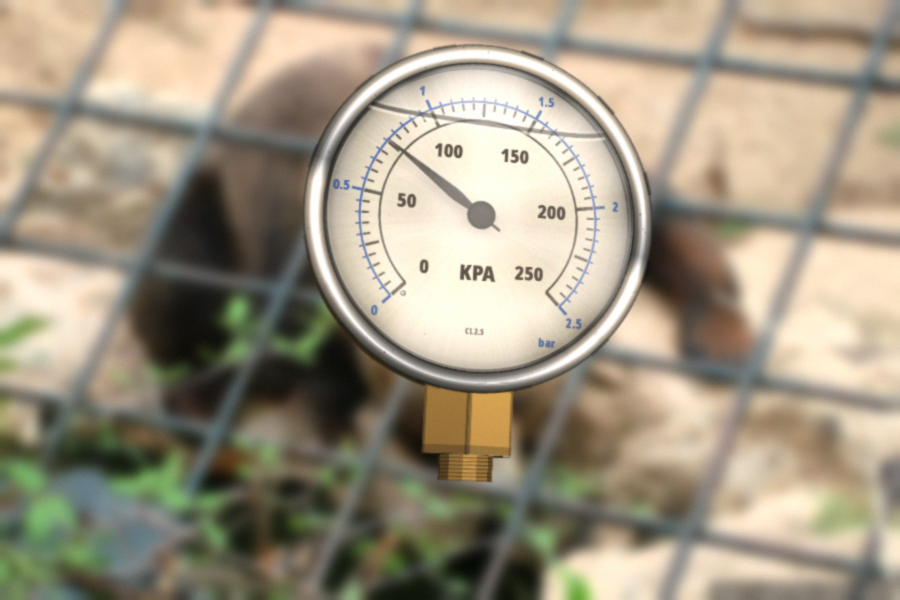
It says 75; kPa
